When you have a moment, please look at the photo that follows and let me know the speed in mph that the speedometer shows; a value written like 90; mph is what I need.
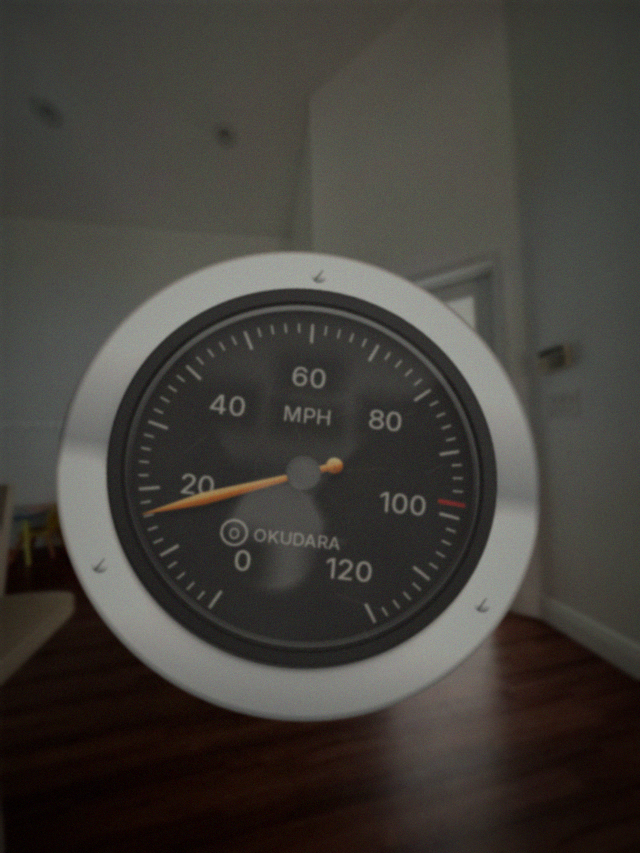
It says 16; mph
